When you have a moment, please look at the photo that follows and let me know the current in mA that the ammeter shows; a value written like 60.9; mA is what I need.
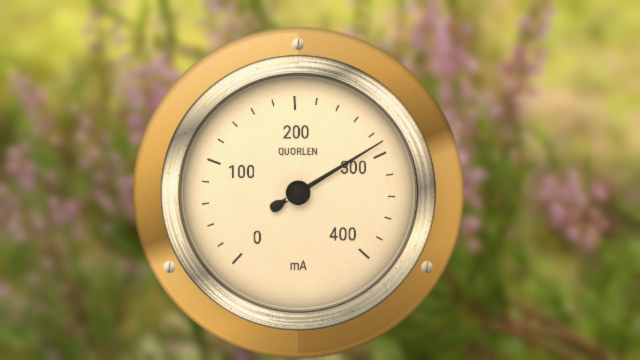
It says 290; mA
